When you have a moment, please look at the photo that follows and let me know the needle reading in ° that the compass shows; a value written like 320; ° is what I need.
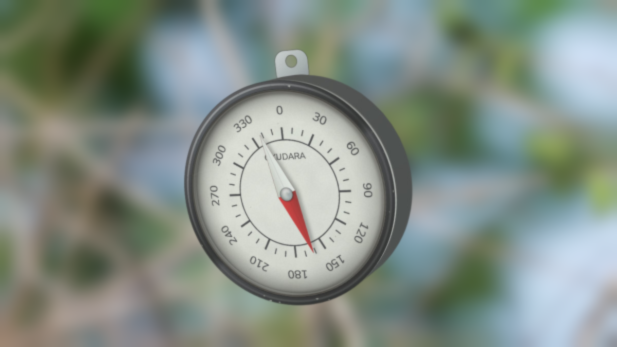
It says 160; °
